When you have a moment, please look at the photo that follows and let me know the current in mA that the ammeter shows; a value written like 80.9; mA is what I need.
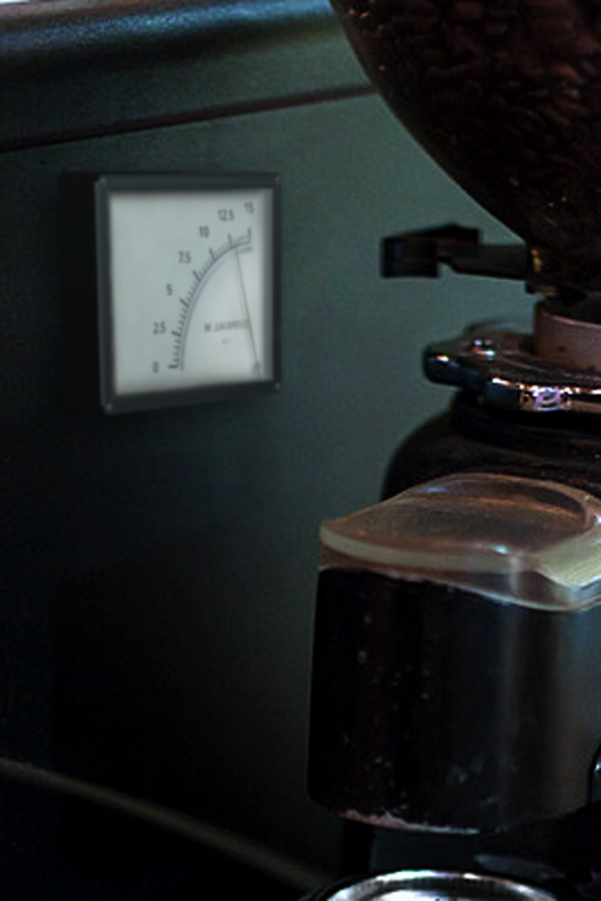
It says 12.5; mA
